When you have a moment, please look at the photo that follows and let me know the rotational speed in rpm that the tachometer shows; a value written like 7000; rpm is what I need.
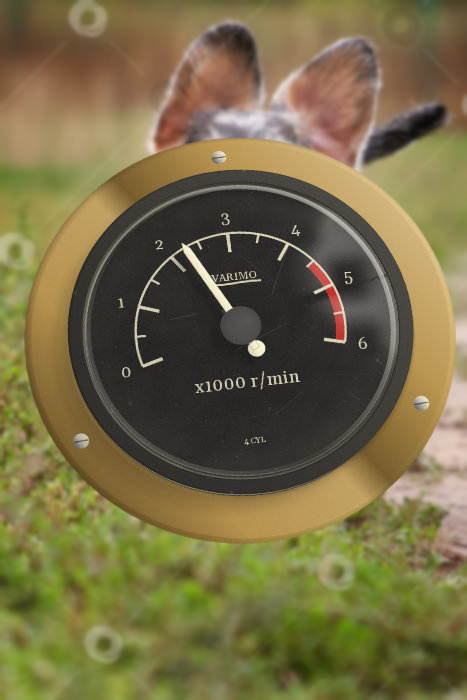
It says 2250; rpm
